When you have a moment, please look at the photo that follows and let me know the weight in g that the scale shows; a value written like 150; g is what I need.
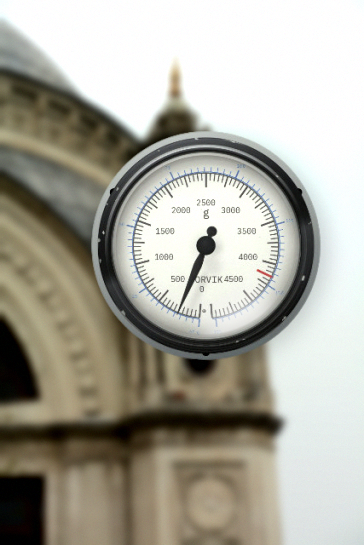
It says 250; g
